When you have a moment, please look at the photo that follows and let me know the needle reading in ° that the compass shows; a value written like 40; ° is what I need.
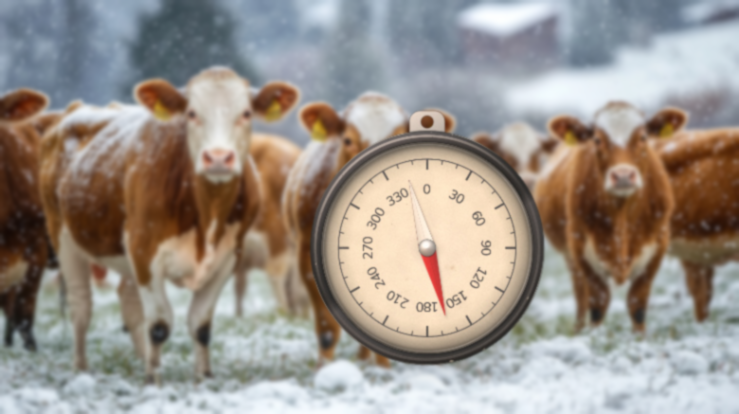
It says 165; °
